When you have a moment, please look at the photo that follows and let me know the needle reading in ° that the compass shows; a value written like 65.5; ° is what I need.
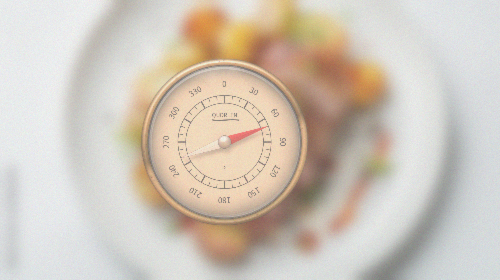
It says 70; °
